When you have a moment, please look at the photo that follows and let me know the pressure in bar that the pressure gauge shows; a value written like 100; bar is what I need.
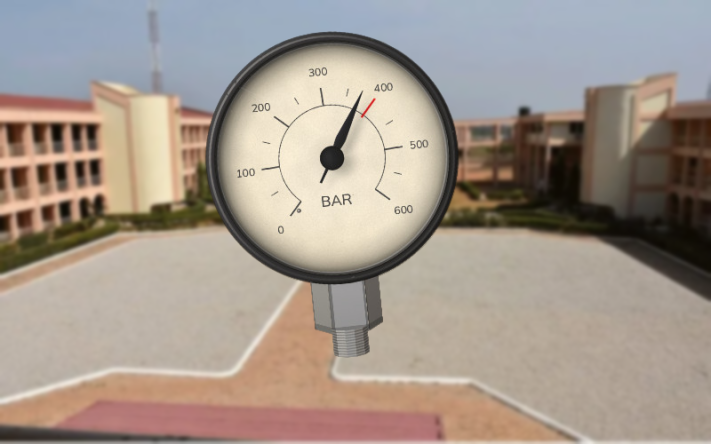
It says 375; bar
